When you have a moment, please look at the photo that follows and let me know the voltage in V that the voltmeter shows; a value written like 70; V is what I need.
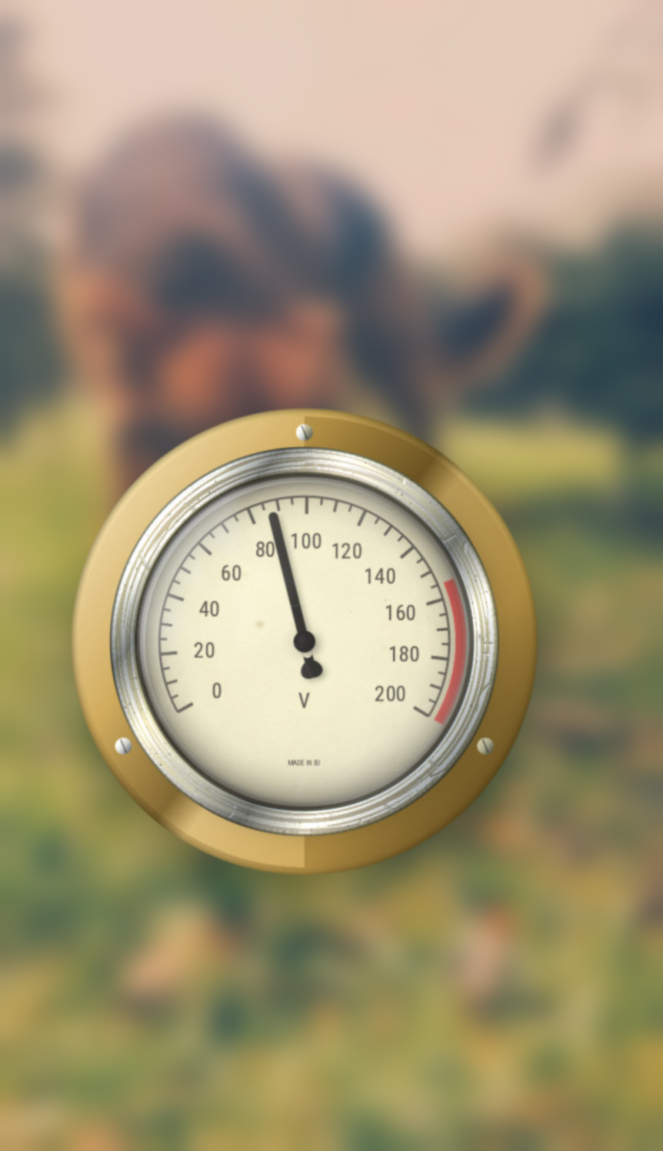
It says 87.5; V
